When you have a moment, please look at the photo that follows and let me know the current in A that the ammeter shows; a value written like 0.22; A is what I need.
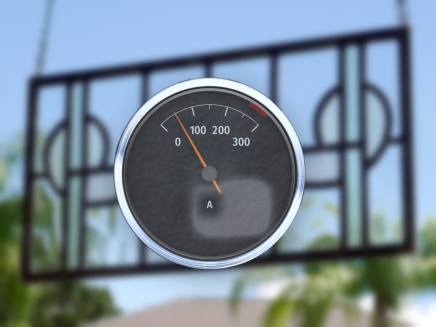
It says 50; A
